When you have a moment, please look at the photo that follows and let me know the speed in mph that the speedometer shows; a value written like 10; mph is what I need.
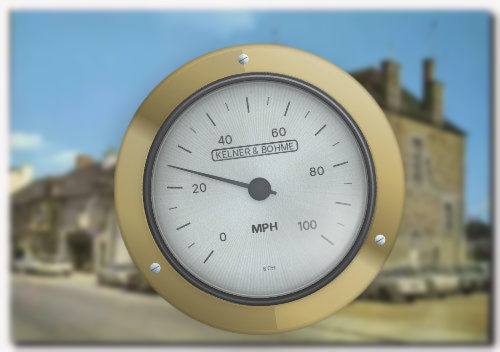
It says 25; mph
